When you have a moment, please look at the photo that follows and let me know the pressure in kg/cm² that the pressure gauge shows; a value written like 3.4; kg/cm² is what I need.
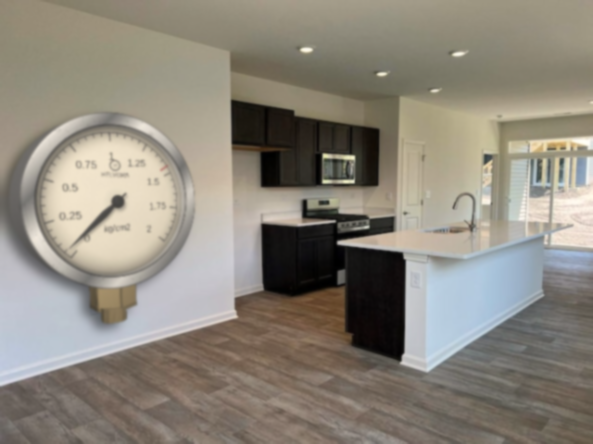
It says 0.05; kg/cm²
